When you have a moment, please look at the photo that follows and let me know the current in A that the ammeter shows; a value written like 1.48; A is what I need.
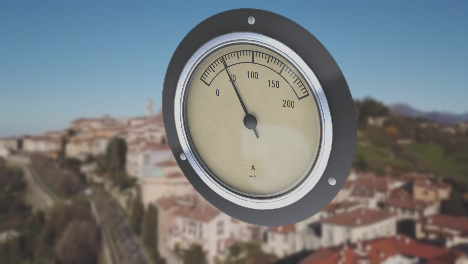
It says 50; A
